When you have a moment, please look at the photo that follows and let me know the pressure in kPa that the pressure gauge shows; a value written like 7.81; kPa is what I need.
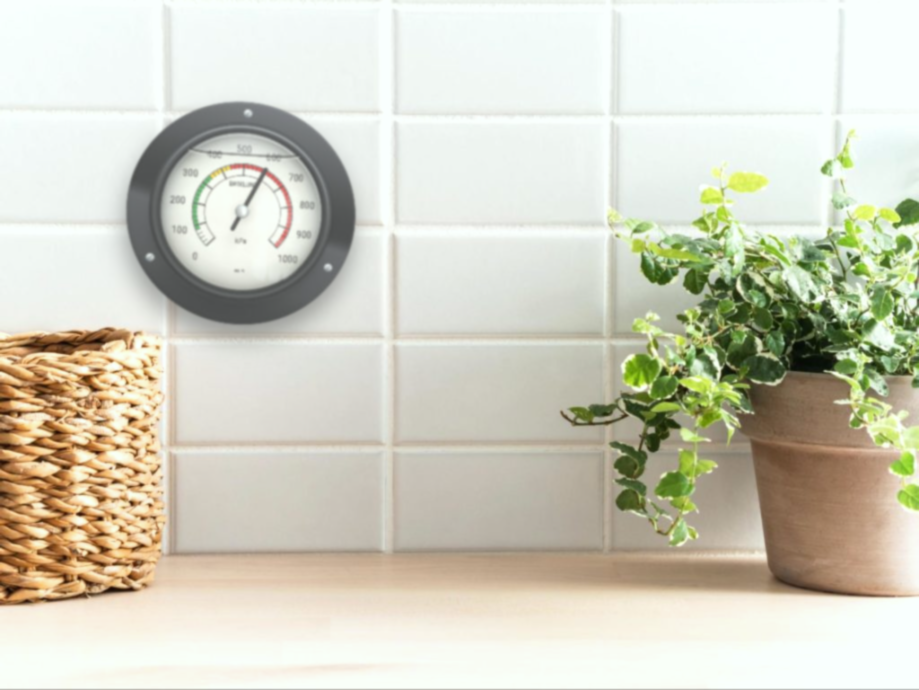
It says 600; kPa
